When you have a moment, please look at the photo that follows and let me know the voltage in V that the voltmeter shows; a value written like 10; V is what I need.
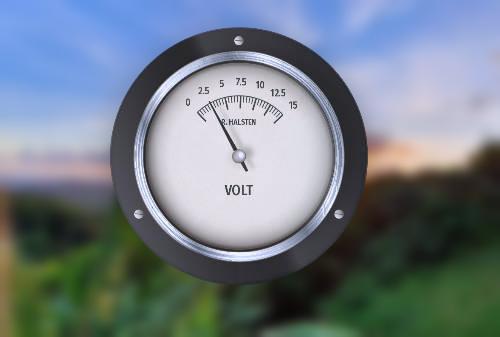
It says 2.5; V
